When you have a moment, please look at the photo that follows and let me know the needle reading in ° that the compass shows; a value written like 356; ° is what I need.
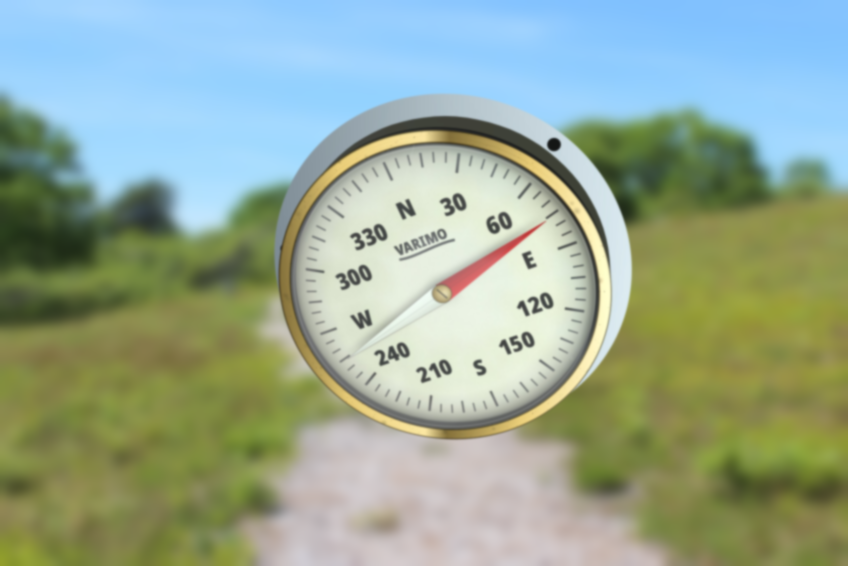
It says 75; °
